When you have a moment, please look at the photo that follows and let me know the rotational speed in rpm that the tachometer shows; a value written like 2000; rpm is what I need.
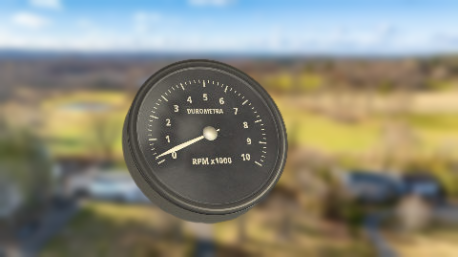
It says 200; rpm
